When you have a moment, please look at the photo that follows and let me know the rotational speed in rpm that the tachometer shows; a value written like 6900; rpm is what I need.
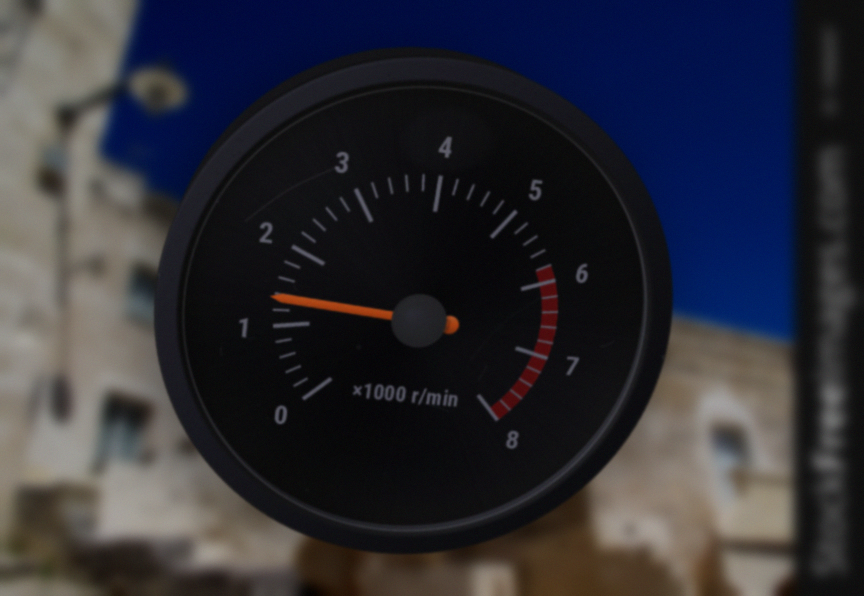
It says 1400; rpm
